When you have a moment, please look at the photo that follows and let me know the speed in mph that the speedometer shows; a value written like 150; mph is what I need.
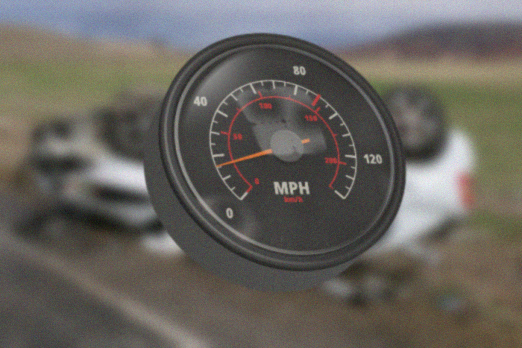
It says 15; mph
